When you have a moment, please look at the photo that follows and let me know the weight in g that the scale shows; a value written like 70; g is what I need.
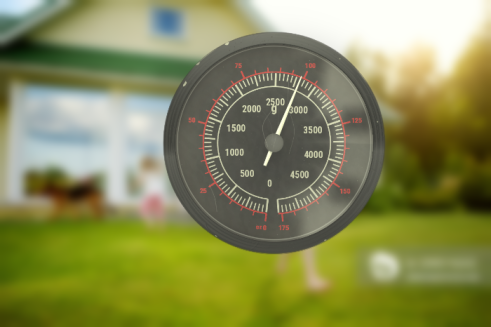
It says 2800; g
